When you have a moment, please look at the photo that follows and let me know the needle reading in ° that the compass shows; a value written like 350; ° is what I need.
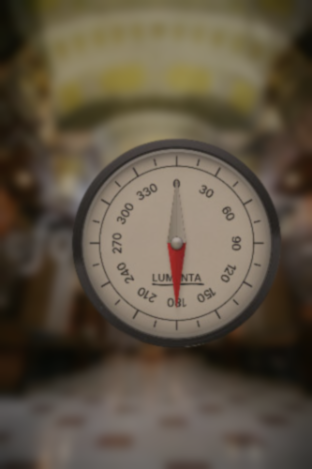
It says 180; °
